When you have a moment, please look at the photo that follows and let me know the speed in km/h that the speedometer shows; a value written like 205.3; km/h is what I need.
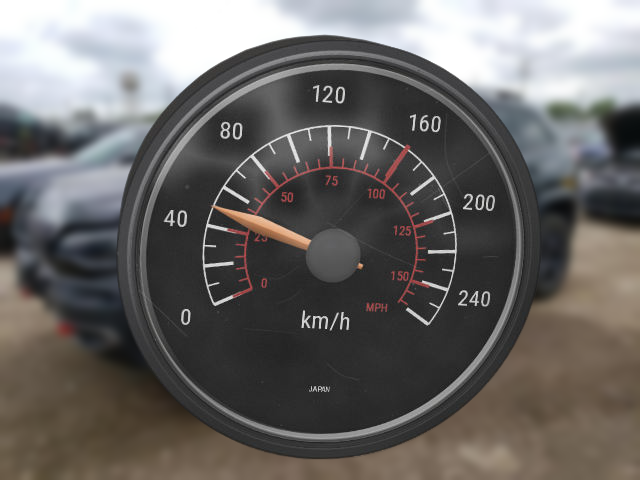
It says 50; km/h
